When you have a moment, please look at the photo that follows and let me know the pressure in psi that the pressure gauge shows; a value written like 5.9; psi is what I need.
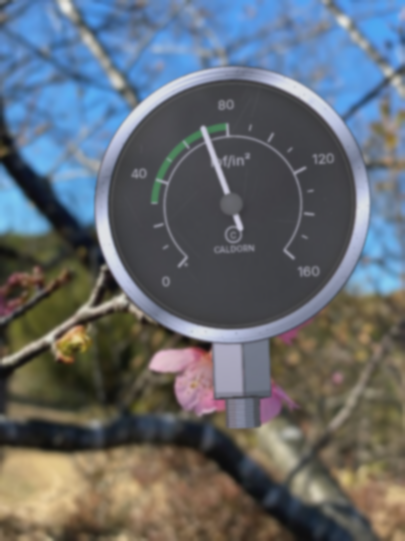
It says 70; psi
